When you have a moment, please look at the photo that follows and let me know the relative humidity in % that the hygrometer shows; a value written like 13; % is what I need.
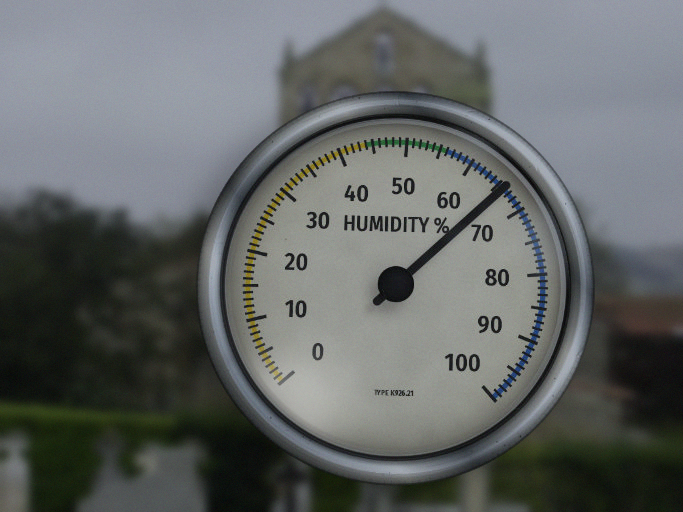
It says 66; %
